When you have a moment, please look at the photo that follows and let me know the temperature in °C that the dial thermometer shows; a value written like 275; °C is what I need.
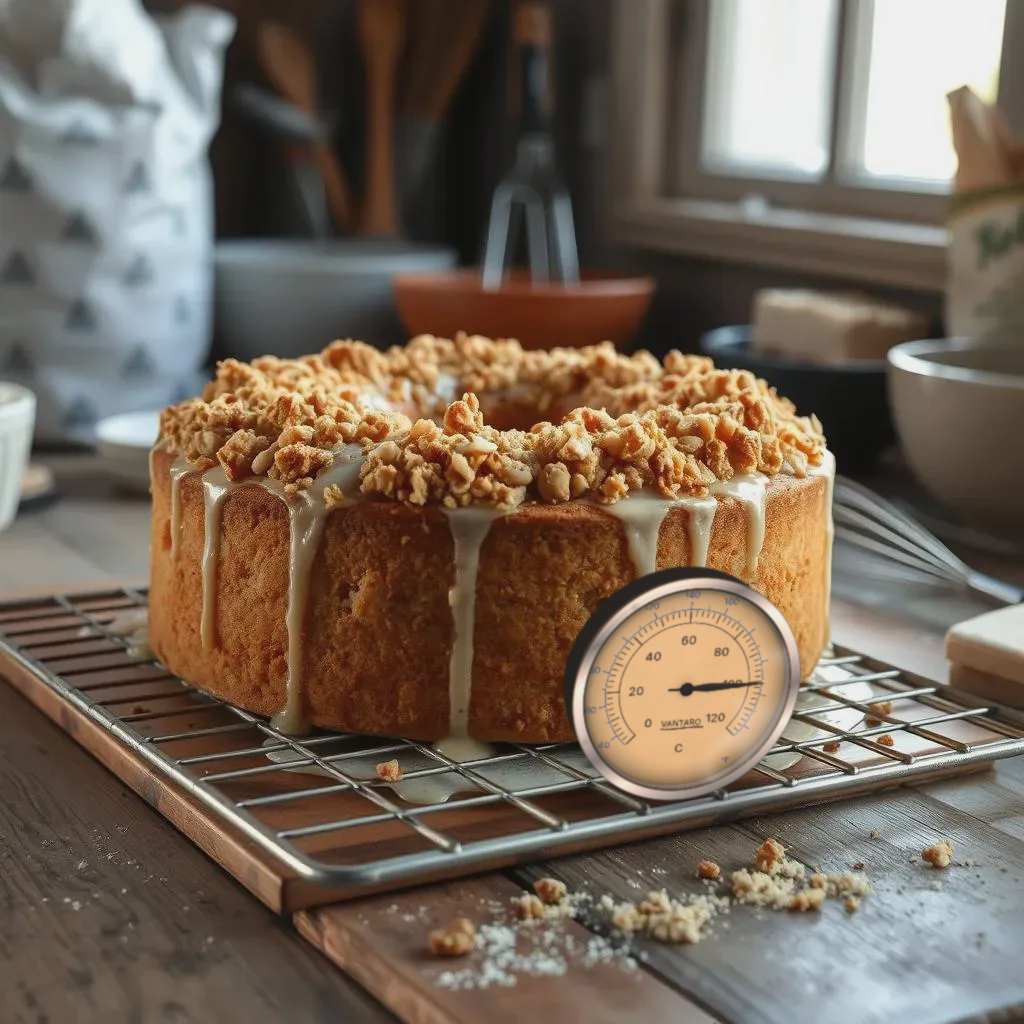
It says 100; °C
